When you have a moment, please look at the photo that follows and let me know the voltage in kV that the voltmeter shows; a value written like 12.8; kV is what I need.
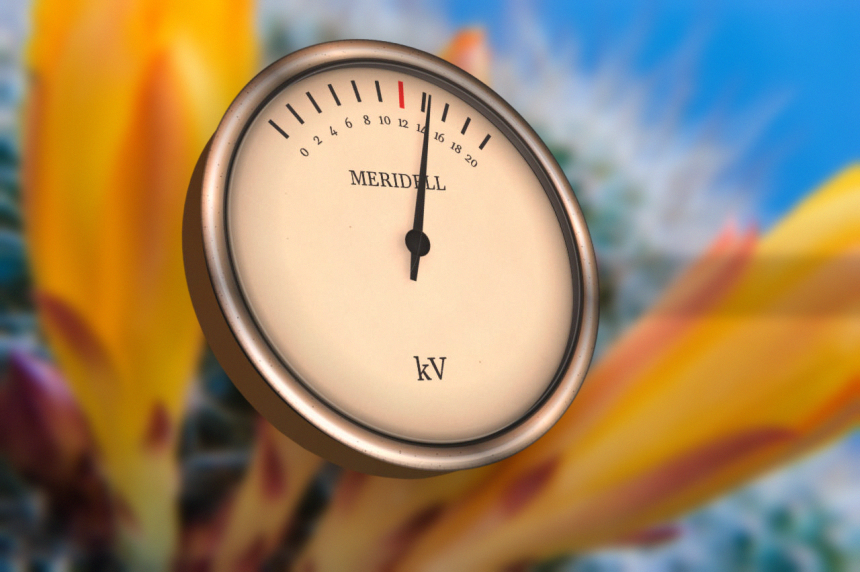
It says 14; kV
